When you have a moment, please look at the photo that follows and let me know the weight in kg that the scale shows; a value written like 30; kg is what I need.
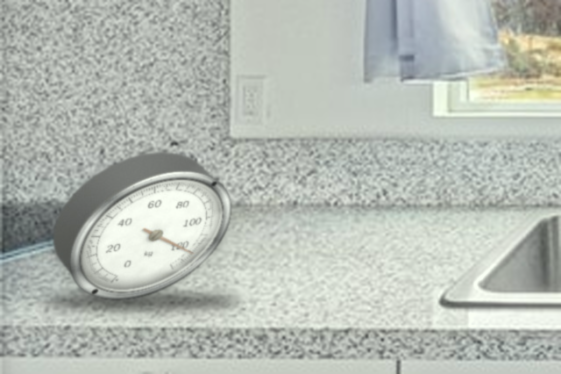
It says 120; kg
